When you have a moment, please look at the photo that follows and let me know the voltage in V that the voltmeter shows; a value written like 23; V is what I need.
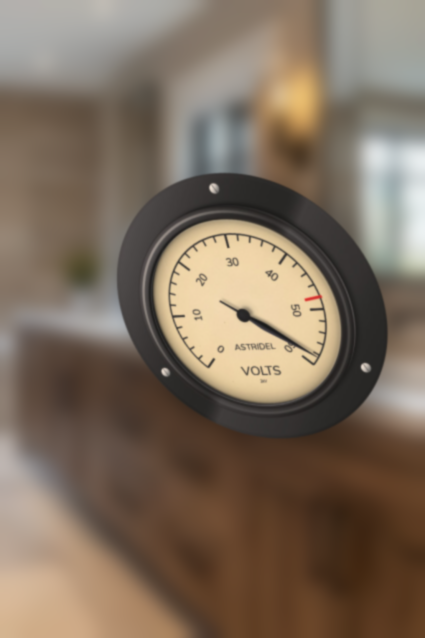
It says 58; V
